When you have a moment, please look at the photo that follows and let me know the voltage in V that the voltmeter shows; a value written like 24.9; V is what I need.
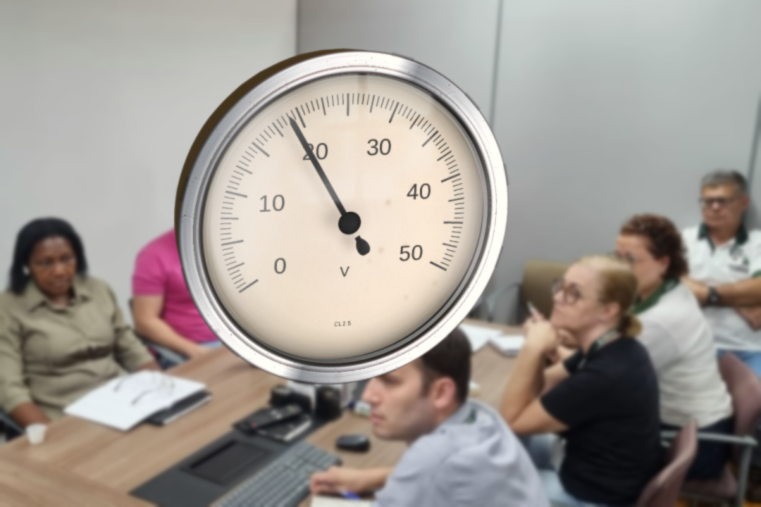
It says 19; V
